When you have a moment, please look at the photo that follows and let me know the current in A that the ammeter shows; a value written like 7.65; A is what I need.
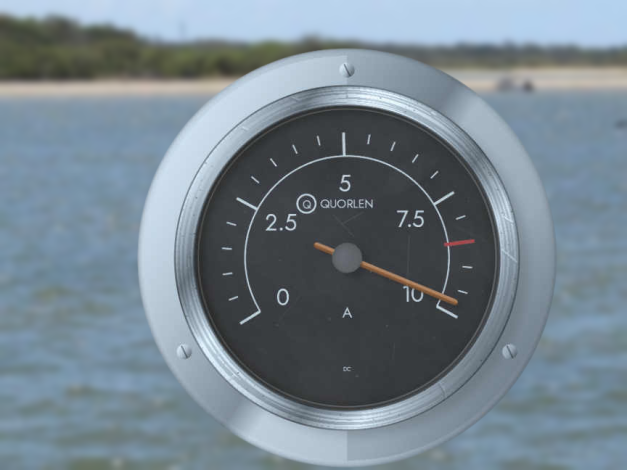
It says 9.75; A
